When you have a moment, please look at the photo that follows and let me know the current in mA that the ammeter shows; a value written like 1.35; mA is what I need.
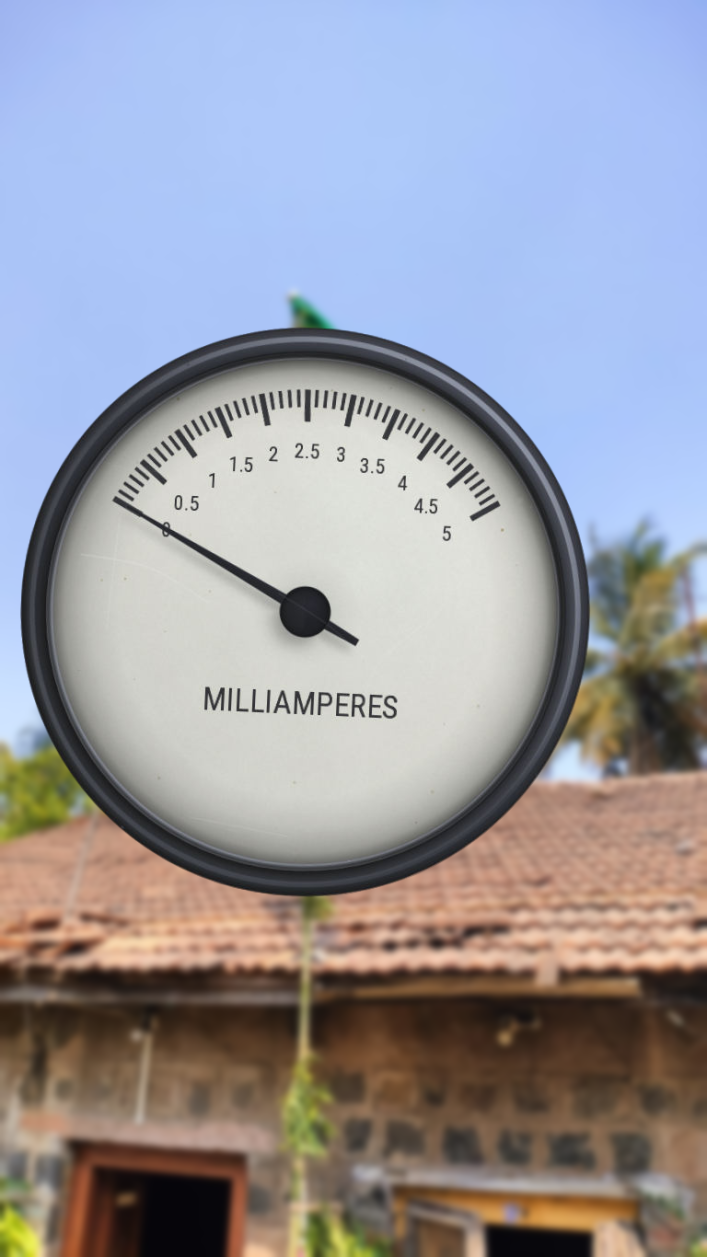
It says 0; mA
